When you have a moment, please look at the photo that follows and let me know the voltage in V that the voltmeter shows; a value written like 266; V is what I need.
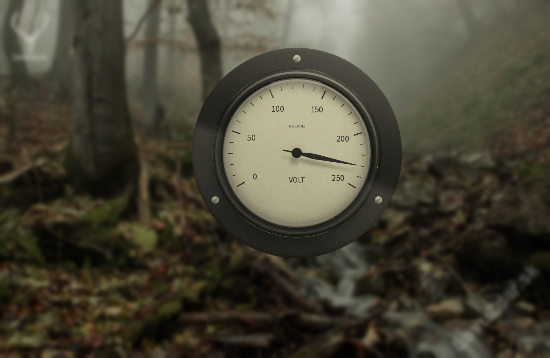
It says 230; V
